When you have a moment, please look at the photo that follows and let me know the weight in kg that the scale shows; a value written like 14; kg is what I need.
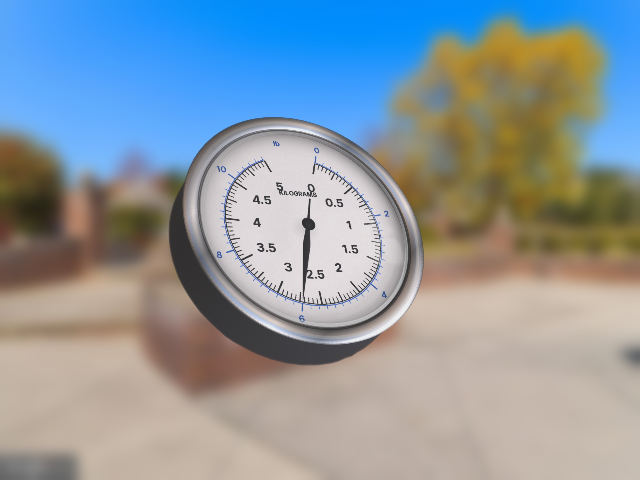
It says 2.75; kg
